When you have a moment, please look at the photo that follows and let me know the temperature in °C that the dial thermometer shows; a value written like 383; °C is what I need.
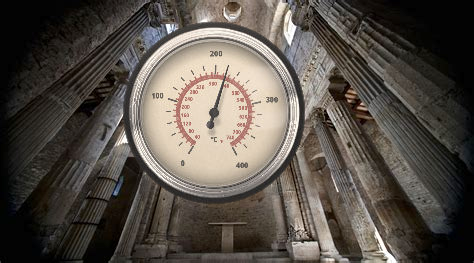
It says 220; °C
